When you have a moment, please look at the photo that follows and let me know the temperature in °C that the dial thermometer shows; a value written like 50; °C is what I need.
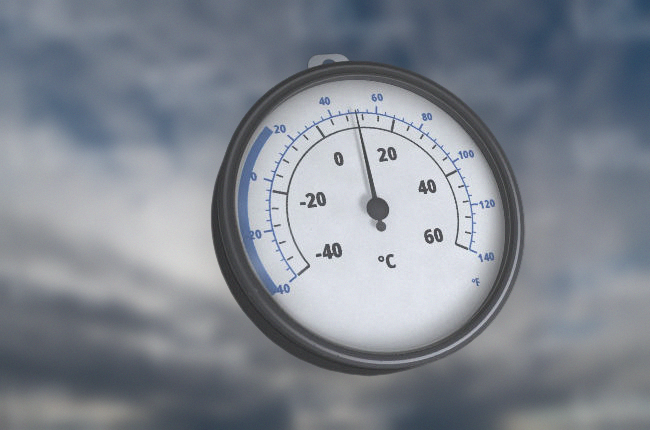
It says 10; °C
